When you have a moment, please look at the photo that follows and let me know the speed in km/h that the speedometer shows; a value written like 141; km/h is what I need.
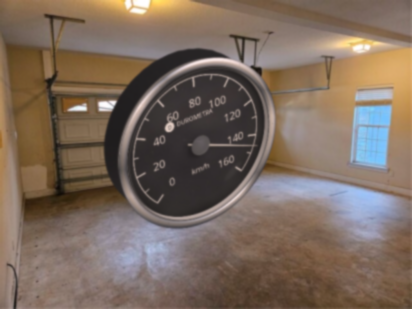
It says 145; km/h
